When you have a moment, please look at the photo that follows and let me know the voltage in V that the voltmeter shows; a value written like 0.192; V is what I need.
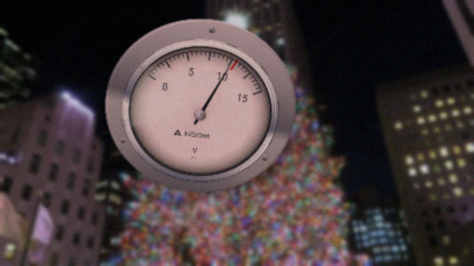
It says 10; V
